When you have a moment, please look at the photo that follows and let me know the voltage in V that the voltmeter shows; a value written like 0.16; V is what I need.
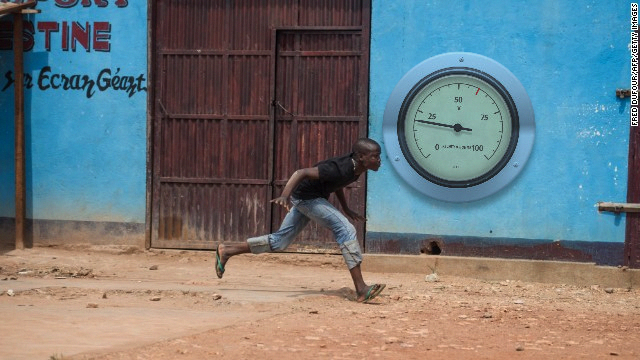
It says 20; V
